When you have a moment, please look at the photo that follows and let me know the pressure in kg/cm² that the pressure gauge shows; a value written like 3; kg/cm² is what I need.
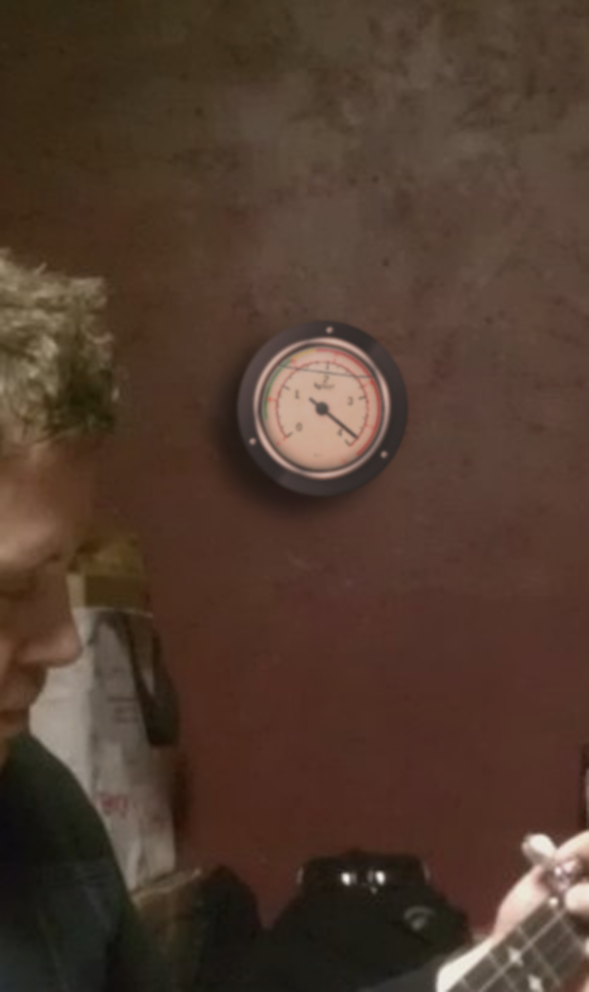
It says 3.8; kg/cm²
